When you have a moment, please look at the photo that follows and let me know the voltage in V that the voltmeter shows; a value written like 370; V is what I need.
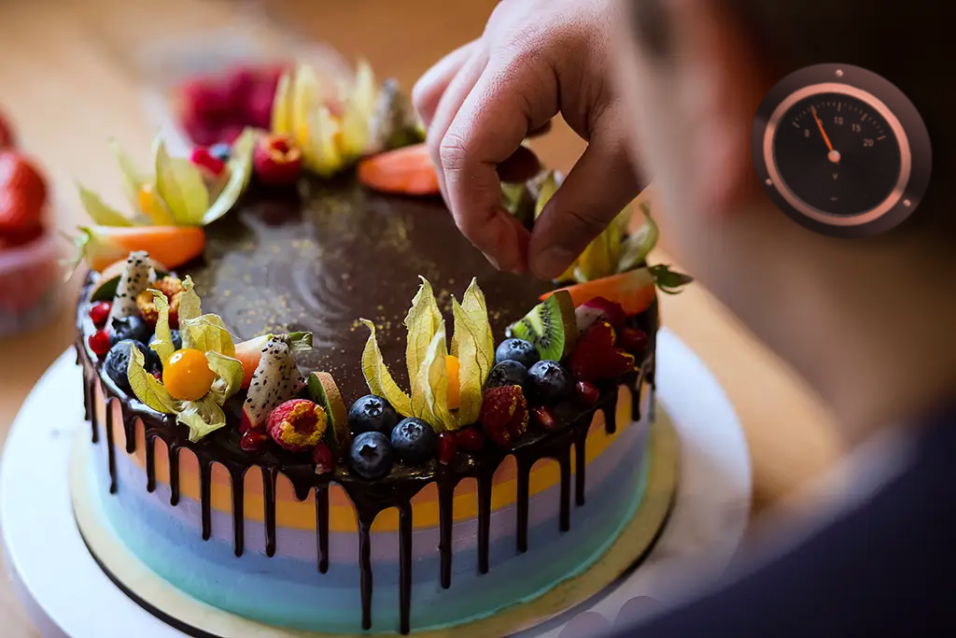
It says 5; V
